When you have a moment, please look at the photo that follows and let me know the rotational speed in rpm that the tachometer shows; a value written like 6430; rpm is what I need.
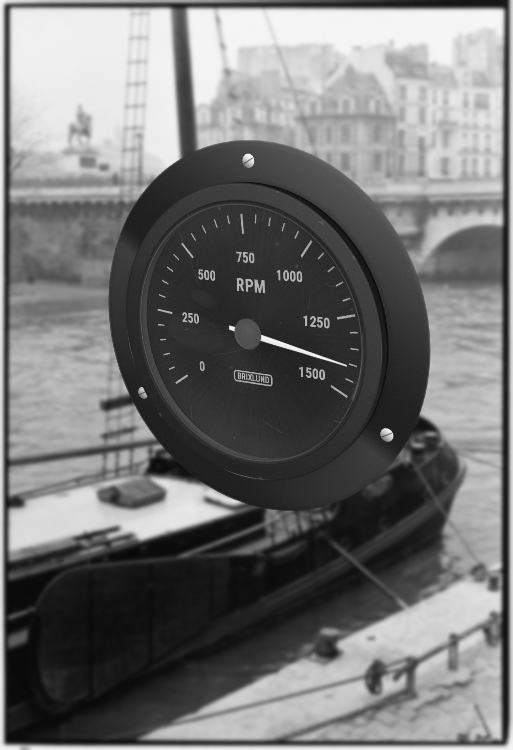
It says 1400; rpm
